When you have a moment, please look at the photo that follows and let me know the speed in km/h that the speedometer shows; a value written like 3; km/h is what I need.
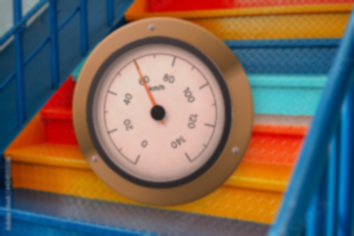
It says 60; km/h
